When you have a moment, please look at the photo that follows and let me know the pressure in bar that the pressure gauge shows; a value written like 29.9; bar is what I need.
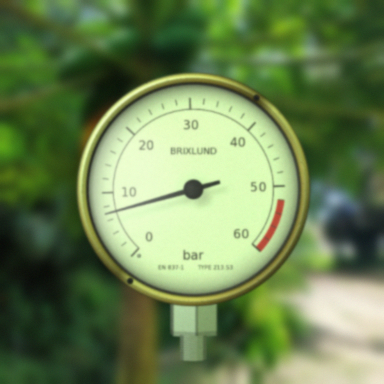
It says 7; bar
